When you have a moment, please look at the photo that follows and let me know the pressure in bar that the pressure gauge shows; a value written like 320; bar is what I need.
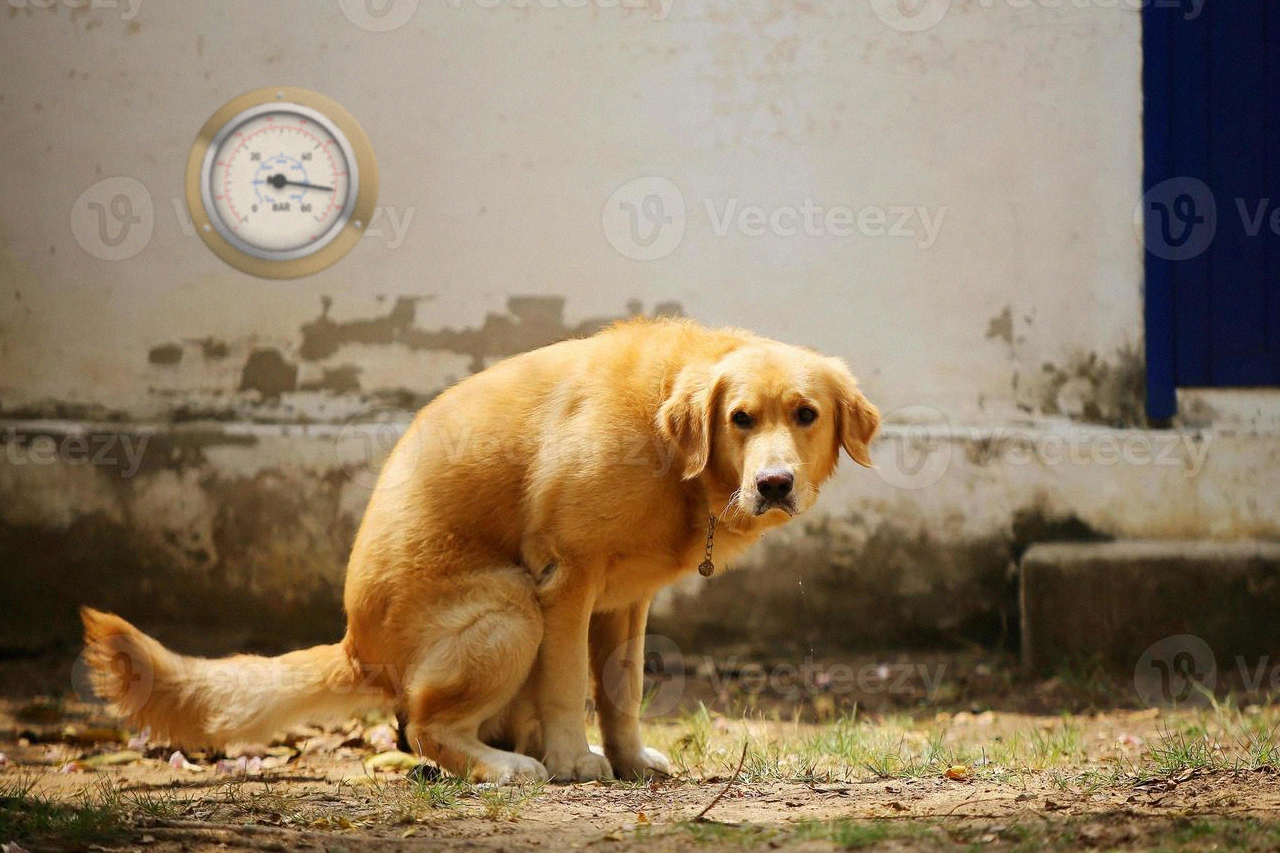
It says 52; bar
